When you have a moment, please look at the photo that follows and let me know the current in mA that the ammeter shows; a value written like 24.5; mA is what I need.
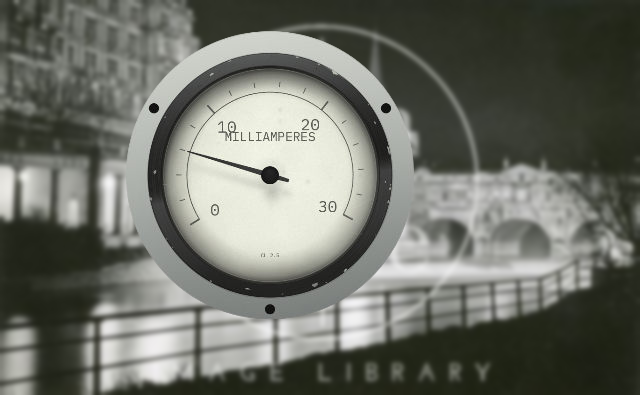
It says 6; mA
